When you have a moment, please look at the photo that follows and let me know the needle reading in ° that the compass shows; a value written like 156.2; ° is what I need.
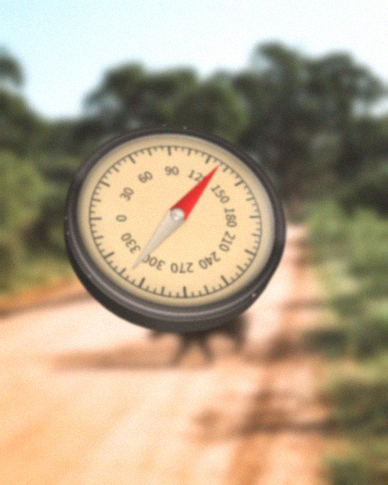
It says 130; °
